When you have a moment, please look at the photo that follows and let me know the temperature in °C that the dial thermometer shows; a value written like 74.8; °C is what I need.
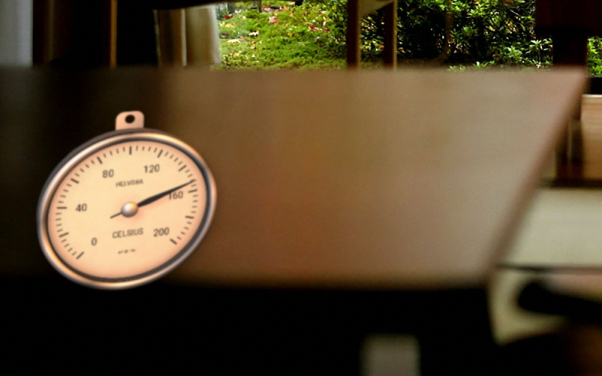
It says 152; °C
